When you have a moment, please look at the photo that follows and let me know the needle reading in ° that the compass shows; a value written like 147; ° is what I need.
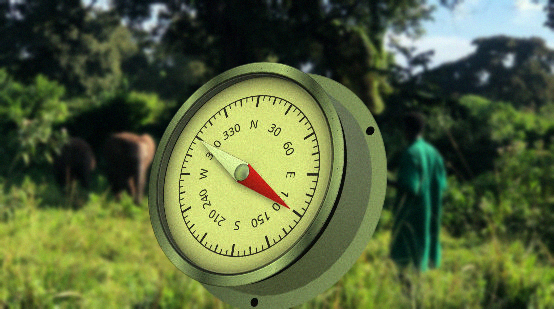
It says 120; °
